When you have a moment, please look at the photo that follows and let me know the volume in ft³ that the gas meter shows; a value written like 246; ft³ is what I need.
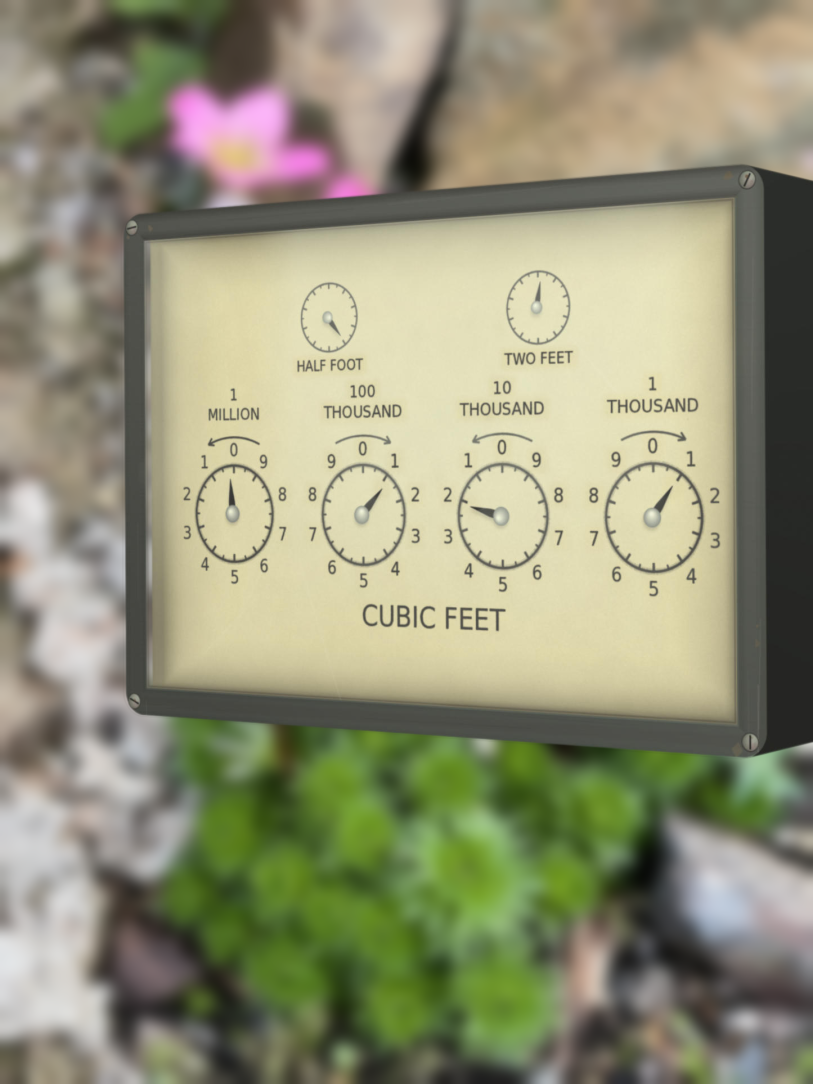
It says 12100; ft³
